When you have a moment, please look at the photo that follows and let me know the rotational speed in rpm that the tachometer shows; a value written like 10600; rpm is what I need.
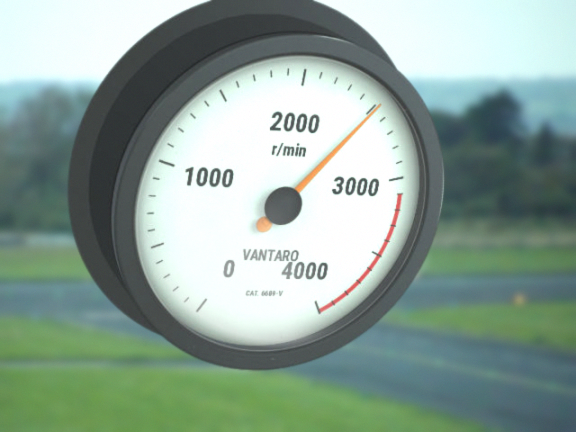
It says 2500; rpm
